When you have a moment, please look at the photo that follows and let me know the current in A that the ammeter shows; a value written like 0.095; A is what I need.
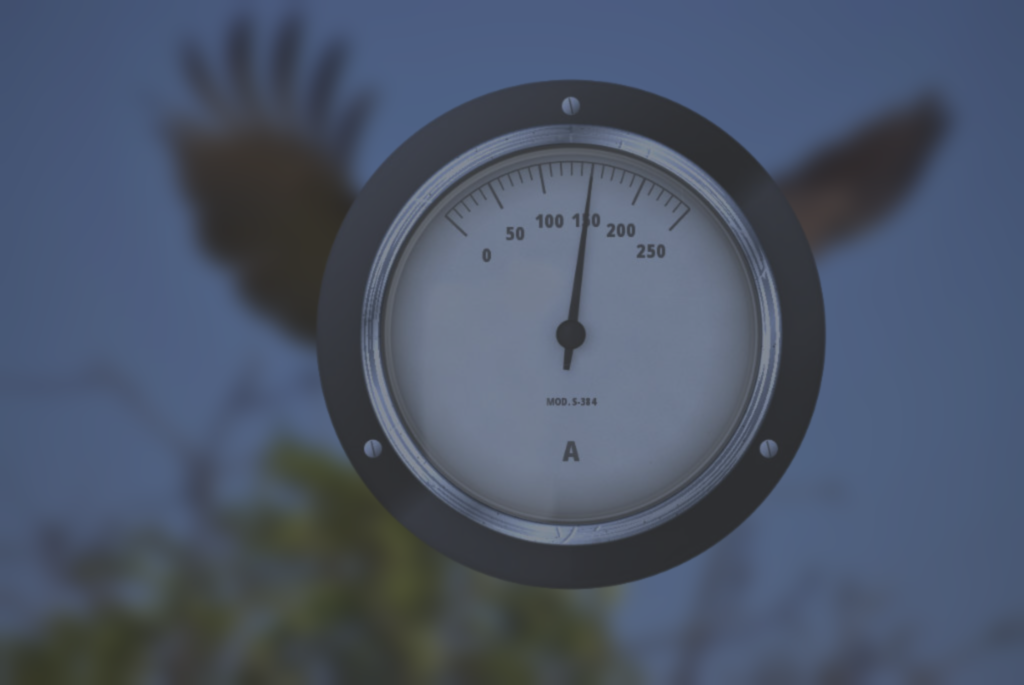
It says 150; A
